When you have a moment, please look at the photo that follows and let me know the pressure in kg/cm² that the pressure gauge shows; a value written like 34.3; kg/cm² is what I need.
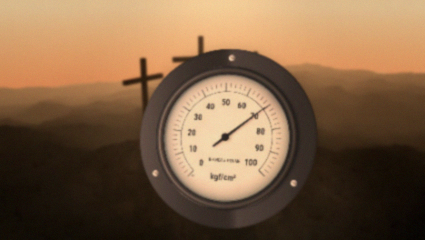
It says 70; kg/cm²
